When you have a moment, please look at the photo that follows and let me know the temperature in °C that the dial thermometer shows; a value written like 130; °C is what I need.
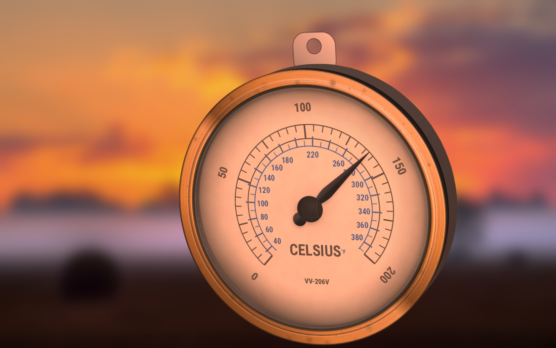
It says 137.5; °C
